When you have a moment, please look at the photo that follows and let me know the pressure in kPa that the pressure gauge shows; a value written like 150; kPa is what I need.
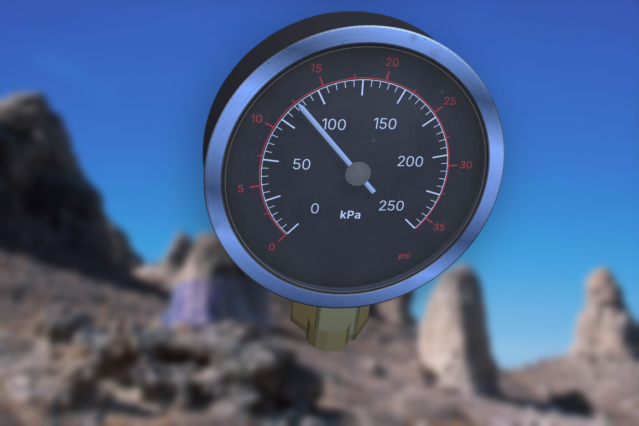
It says 87.5; kPa
